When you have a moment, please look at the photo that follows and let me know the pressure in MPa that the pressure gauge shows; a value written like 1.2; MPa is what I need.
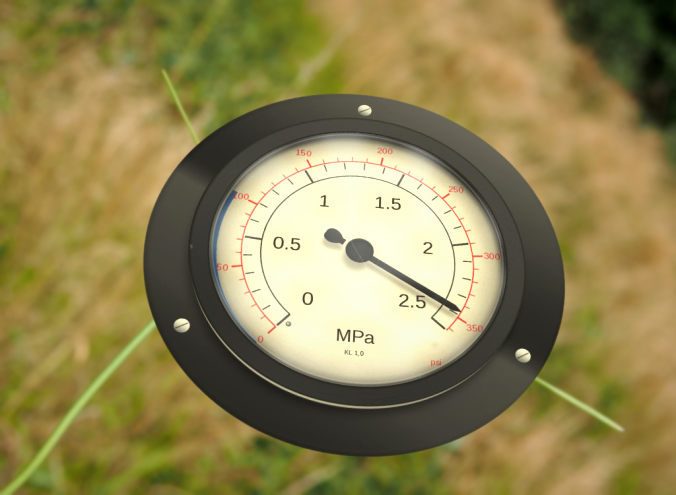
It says 2.4; MPa
